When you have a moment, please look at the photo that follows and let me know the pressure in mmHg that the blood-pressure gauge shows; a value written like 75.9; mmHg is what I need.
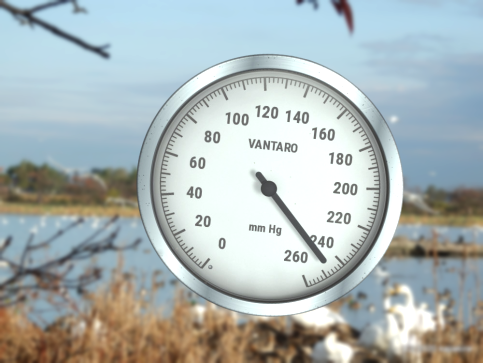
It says 246; mmHg
